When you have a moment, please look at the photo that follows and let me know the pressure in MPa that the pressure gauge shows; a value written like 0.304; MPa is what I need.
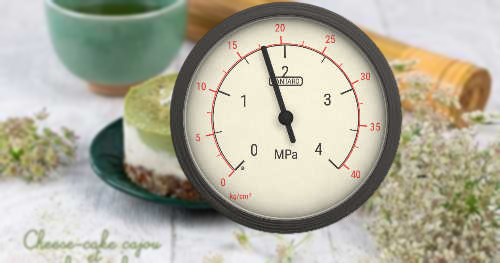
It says 1.75; MPa
